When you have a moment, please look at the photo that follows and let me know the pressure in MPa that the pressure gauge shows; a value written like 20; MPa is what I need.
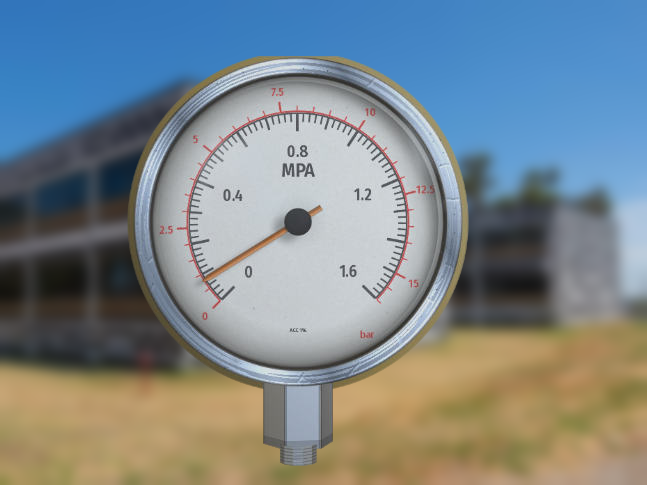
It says 0.08; MPa
